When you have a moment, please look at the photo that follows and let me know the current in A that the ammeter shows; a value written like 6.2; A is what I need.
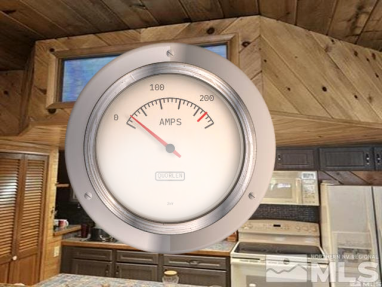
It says 20; A
